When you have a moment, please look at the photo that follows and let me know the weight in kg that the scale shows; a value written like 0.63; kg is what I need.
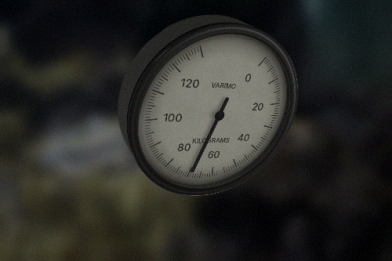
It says 70; kg
